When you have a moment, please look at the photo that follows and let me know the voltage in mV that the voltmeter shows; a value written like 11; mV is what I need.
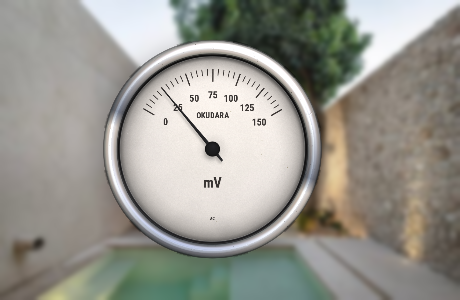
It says 25; mV
